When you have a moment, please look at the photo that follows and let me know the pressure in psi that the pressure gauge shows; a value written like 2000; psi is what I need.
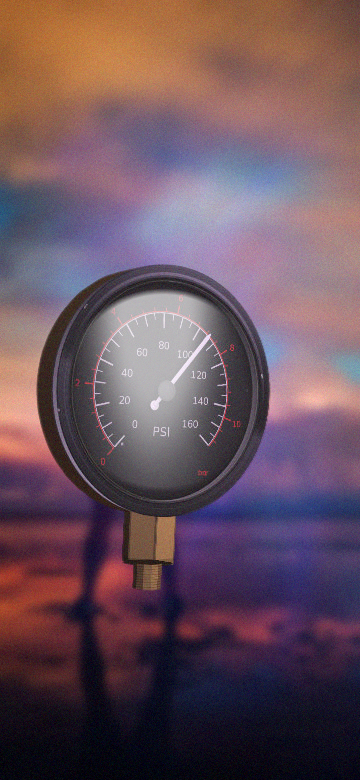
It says 105; psi
